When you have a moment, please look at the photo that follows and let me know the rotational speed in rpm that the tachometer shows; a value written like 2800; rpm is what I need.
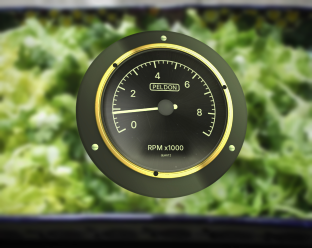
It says 800; rpm
